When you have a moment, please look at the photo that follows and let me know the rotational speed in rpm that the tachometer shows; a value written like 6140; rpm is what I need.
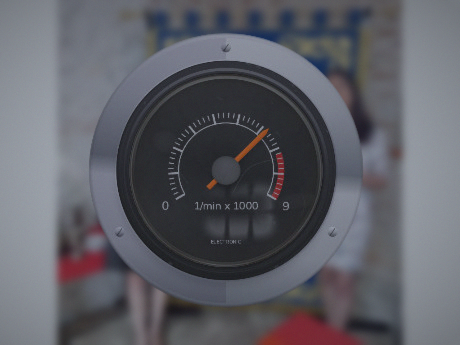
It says 6200; rpm
